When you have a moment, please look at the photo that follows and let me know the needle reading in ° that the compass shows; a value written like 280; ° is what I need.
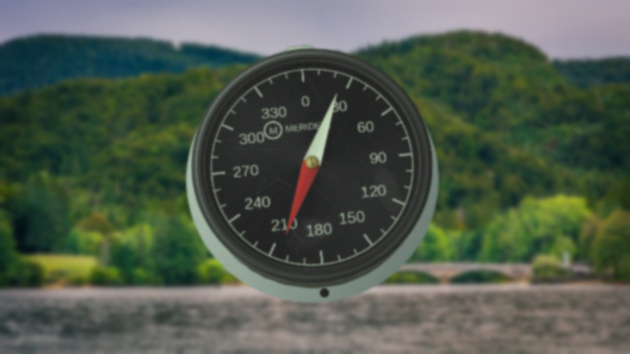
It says 205; °
